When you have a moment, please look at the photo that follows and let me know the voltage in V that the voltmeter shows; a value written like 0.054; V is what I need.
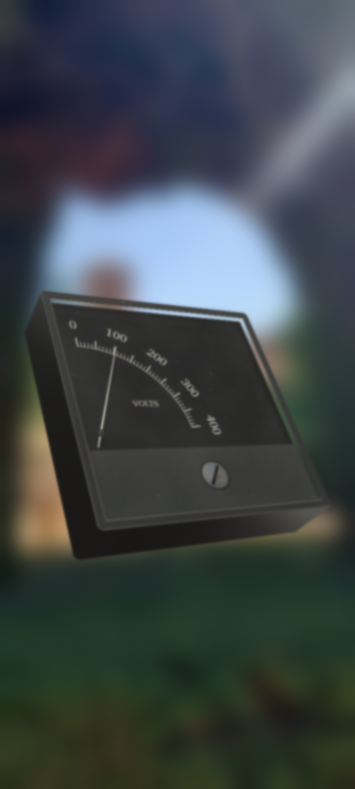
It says 100; V
